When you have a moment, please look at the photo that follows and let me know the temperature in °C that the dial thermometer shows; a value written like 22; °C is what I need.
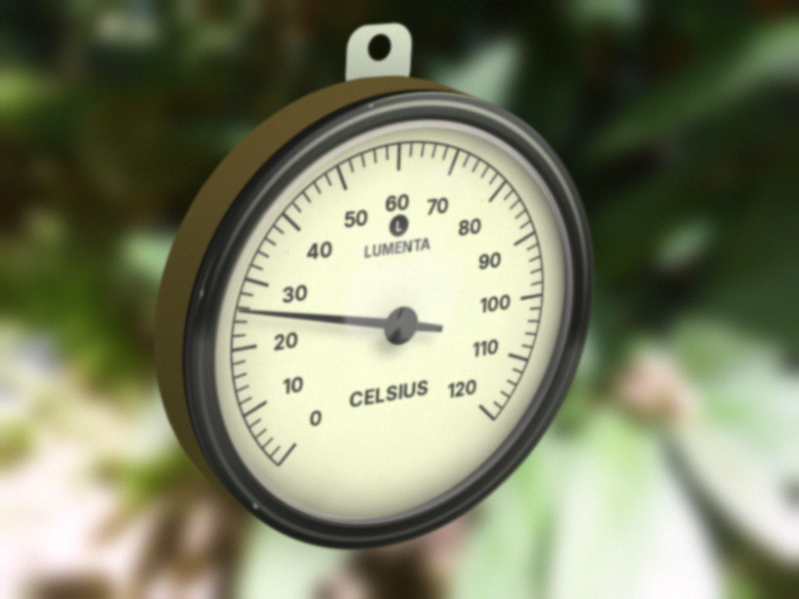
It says 26; °C
